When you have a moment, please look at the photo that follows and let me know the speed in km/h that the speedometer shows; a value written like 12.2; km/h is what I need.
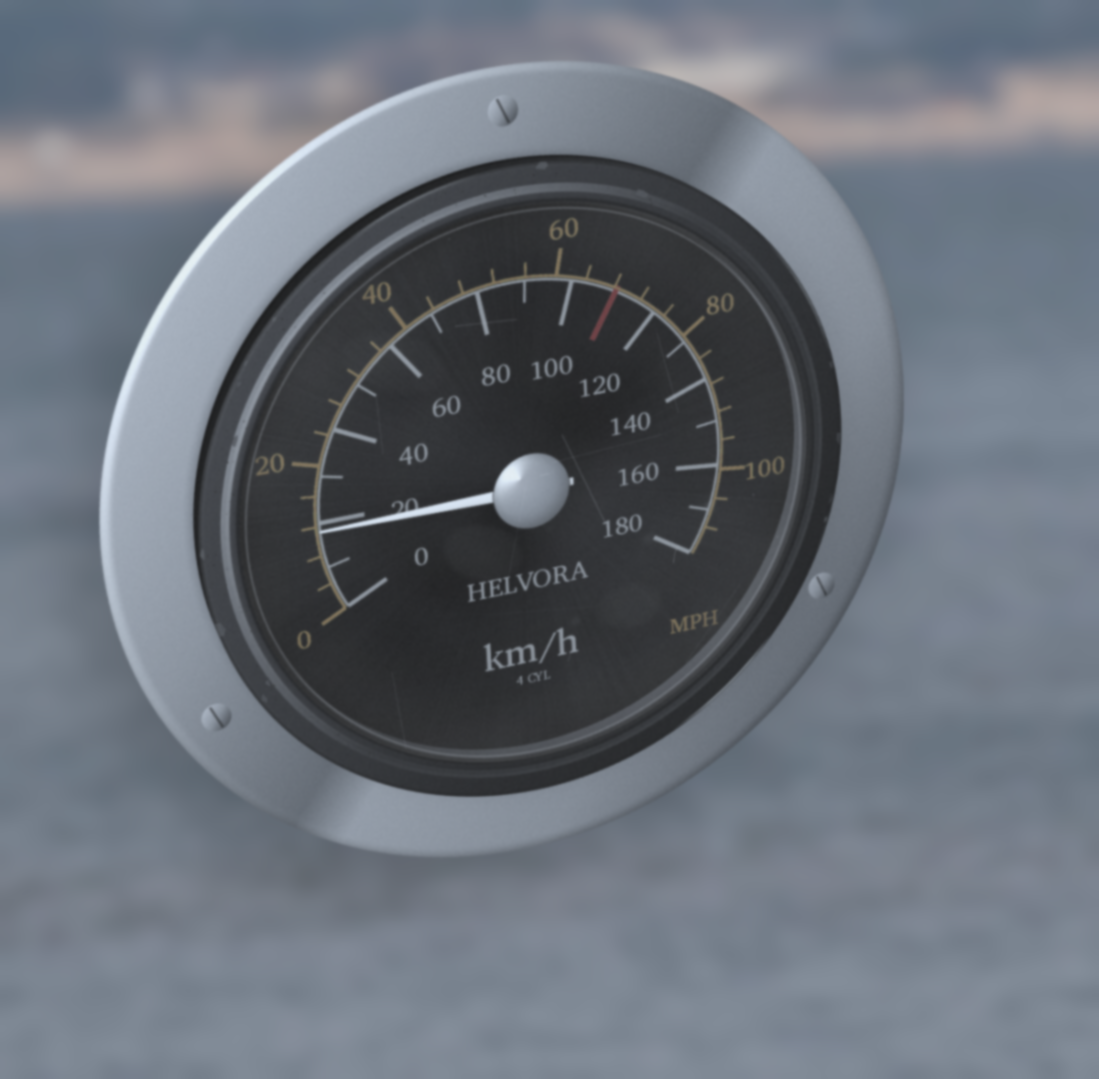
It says 20; km/h
